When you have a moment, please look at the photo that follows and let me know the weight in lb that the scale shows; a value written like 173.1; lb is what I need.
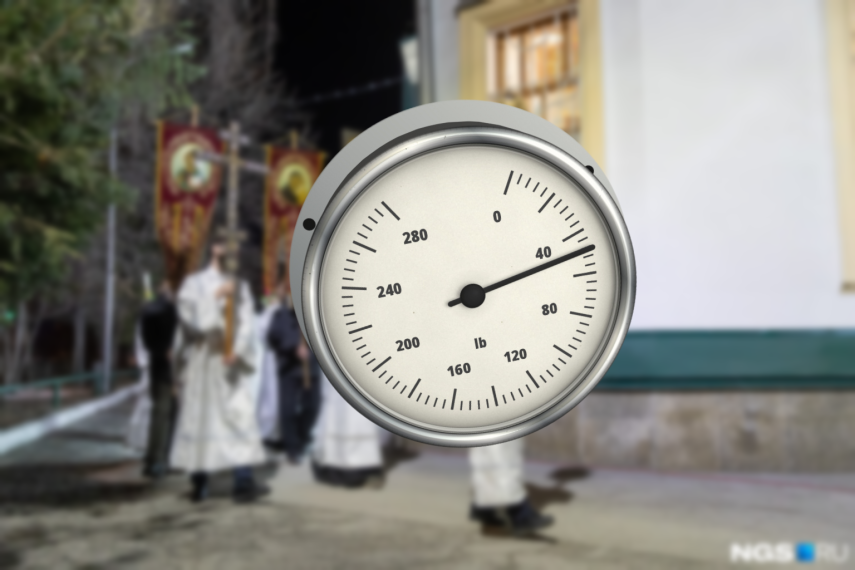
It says 48; lb
